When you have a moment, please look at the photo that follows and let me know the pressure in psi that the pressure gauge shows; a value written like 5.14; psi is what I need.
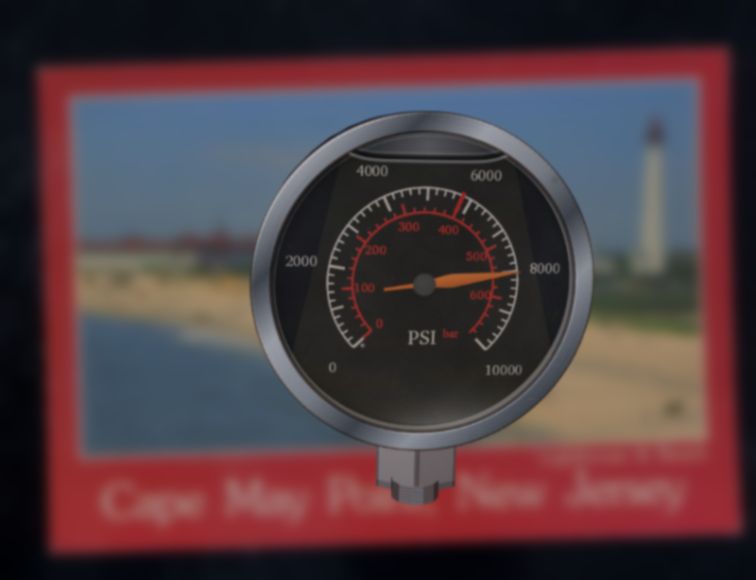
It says 8000; psi
